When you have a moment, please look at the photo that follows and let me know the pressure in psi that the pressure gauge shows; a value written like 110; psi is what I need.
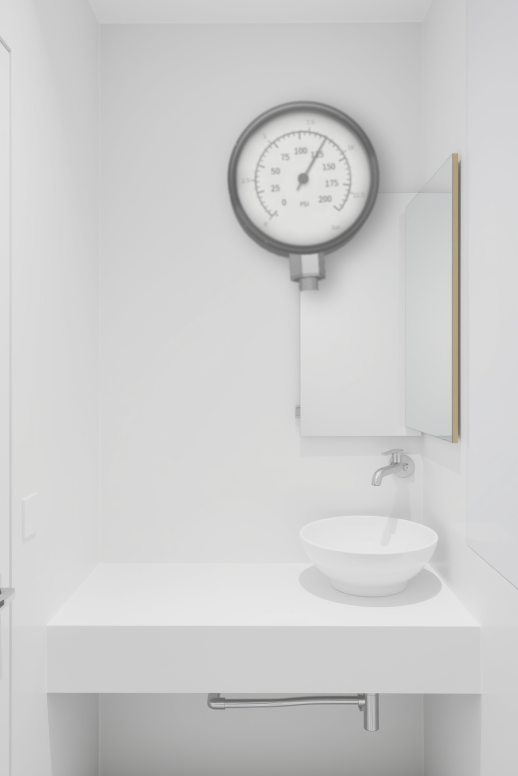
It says 125; psi
